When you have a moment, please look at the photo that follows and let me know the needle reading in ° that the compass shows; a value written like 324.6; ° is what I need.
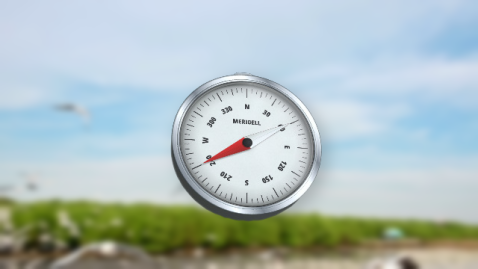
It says 240; °
